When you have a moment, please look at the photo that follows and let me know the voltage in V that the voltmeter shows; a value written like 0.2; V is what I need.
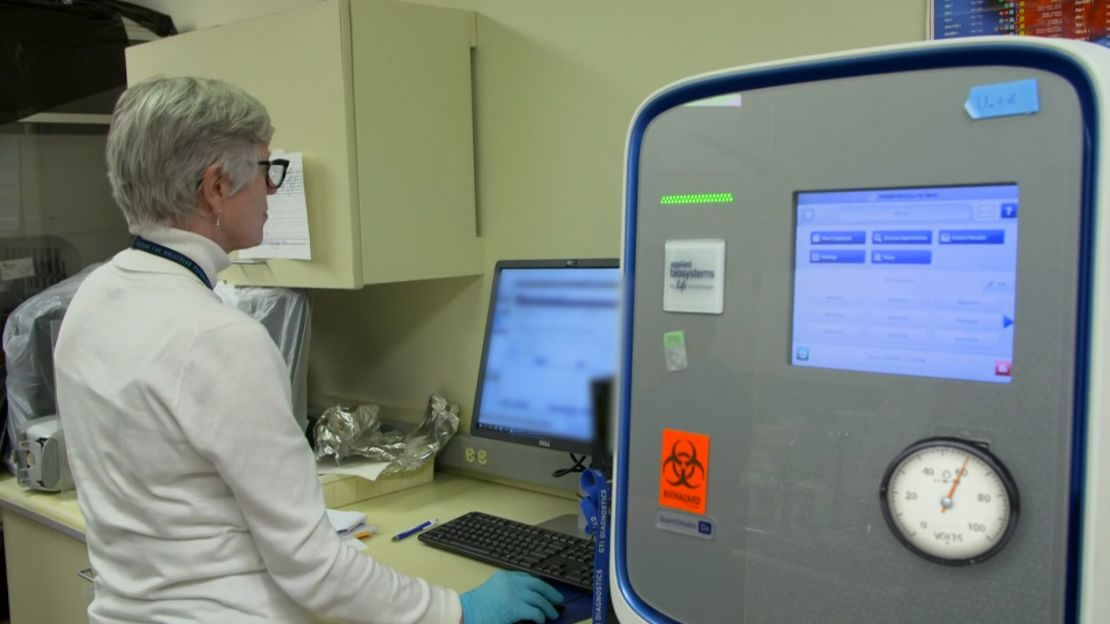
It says 60; V
